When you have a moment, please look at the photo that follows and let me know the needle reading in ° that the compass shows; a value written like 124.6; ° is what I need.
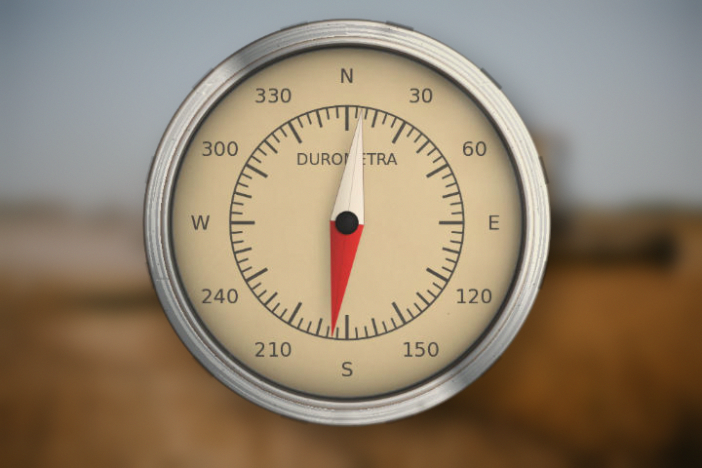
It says 187.5; °
